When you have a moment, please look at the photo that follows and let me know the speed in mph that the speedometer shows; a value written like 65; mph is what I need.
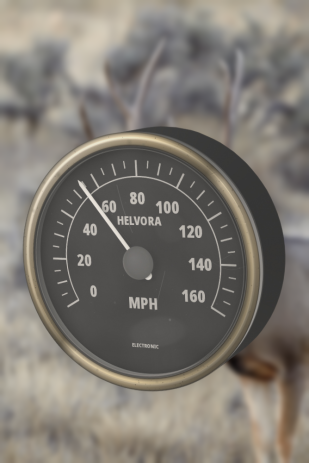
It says 55; mph
